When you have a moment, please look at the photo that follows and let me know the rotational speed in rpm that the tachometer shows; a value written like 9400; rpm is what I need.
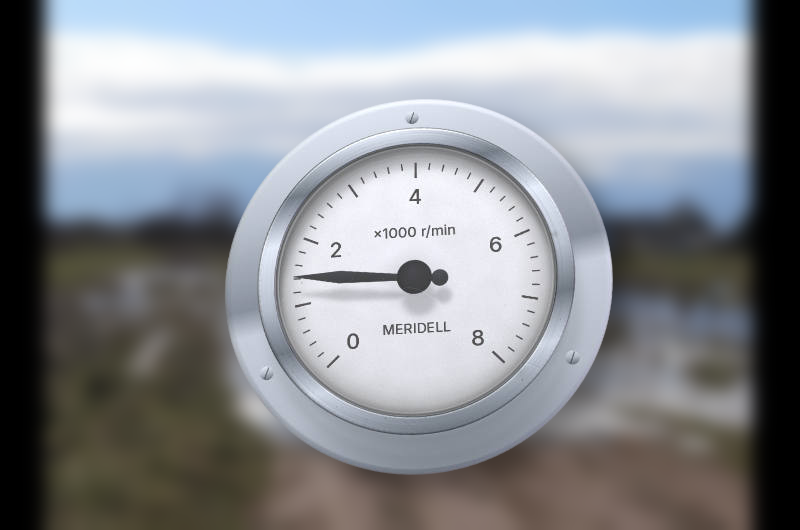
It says 1400; rpm
